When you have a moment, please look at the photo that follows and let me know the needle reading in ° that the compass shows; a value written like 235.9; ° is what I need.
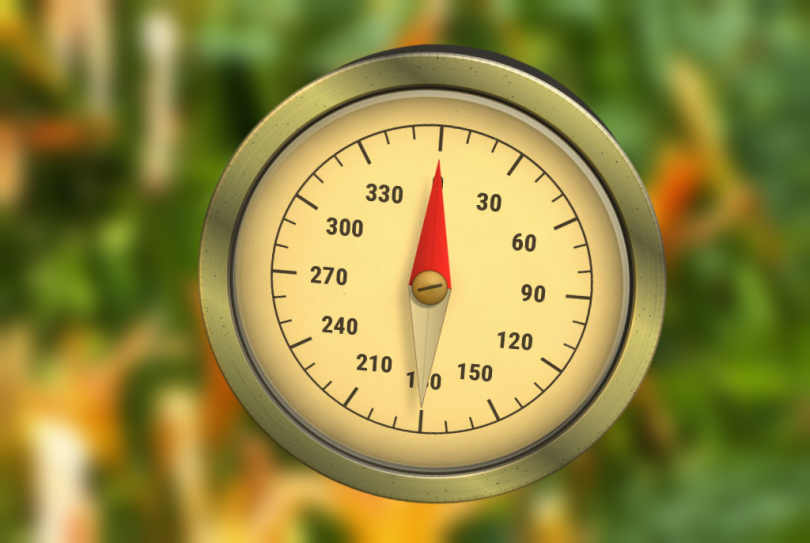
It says 0; °
